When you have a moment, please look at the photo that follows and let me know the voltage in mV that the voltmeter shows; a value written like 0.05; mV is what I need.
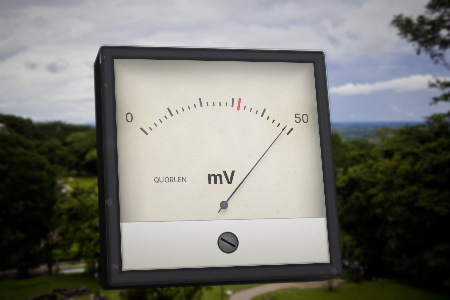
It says 48; mV
